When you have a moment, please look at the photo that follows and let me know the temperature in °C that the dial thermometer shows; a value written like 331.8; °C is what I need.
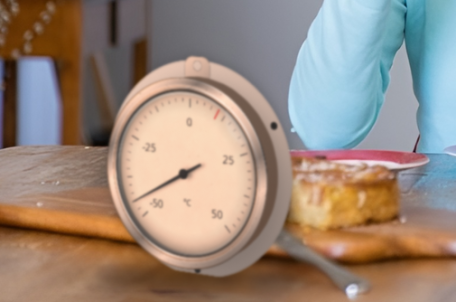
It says -45; °C
